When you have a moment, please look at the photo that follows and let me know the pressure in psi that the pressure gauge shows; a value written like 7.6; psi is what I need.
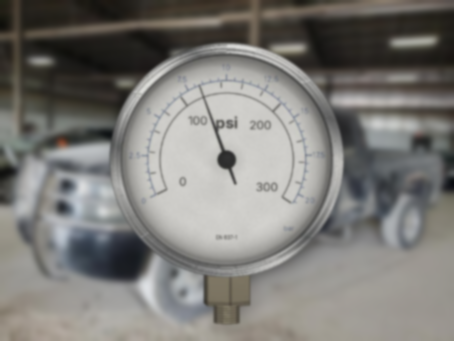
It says 120; psi
